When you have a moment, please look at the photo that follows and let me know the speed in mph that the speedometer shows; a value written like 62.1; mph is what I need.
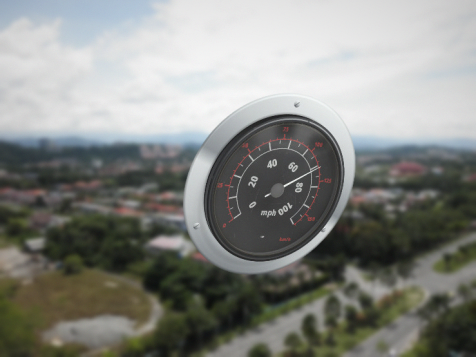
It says 70; mph
